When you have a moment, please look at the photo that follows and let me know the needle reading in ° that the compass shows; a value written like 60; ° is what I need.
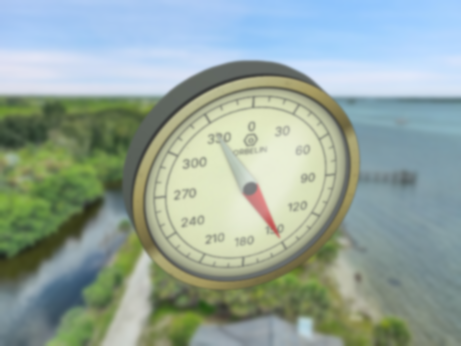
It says 150; °
